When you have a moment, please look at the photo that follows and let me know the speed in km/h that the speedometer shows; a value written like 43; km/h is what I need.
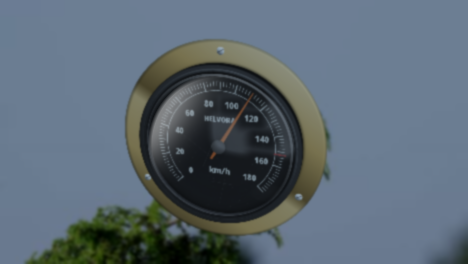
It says 110; km/h
